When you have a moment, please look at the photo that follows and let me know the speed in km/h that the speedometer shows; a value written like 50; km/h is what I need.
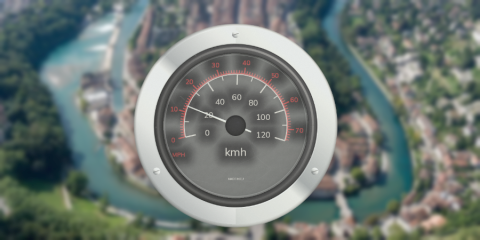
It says 20; km/h
